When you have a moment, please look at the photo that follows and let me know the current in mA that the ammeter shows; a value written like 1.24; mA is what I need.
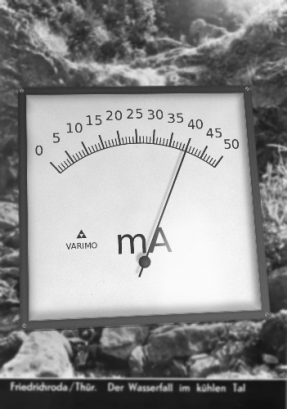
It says 40; mA
